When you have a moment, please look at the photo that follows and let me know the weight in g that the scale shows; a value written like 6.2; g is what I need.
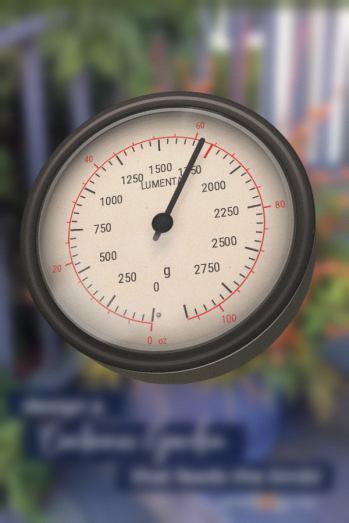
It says 1750; g
